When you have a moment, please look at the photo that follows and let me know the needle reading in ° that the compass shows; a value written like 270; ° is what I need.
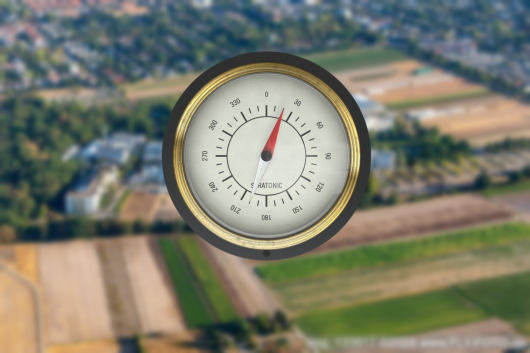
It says 20; °
